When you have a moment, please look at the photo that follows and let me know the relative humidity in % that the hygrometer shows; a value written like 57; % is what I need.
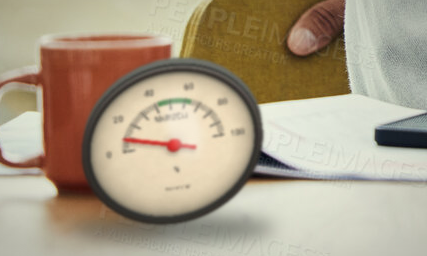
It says 10; %
